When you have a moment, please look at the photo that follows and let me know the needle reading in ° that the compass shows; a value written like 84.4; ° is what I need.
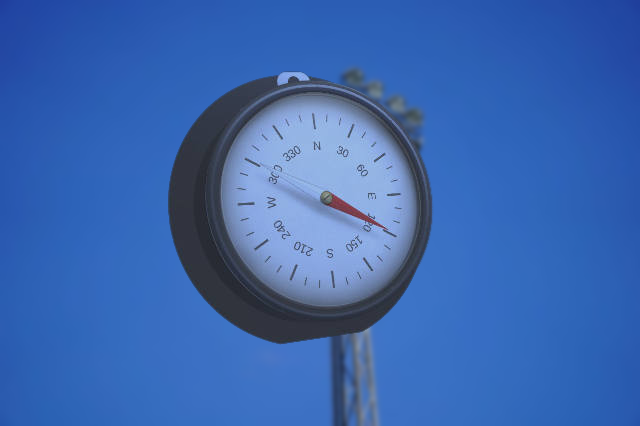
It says 120; °
